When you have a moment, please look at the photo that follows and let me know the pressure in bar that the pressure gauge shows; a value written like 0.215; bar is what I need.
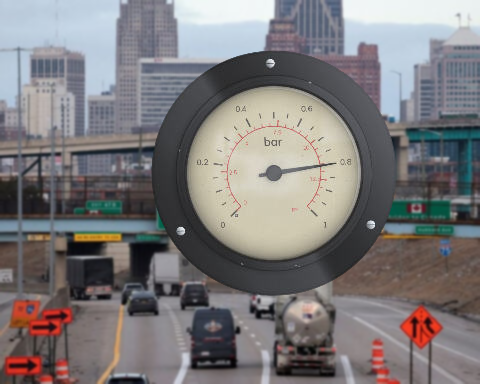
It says 0.8; bar
